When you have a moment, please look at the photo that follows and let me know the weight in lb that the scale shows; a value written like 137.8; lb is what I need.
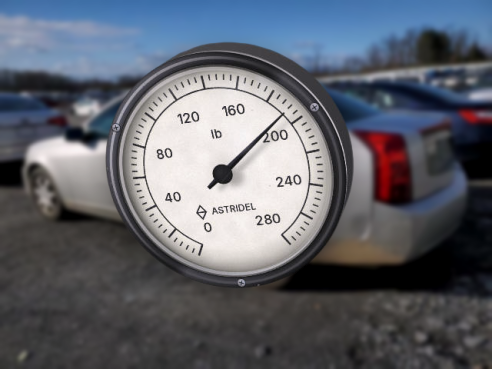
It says 192; lb
